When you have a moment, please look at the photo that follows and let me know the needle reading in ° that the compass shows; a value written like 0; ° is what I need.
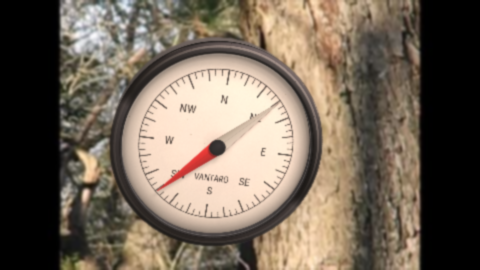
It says 225; °
